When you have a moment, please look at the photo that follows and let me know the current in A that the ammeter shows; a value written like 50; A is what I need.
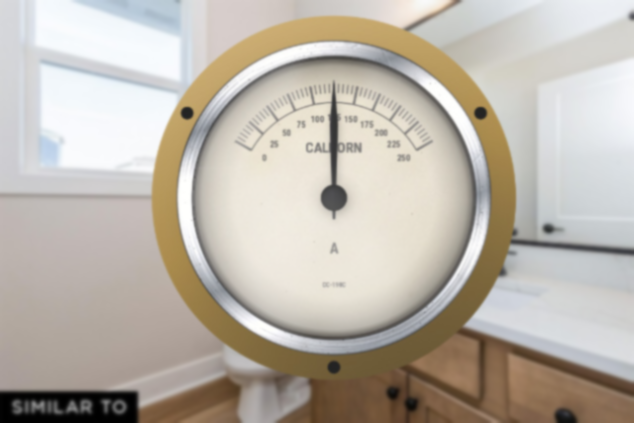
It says 125; A
